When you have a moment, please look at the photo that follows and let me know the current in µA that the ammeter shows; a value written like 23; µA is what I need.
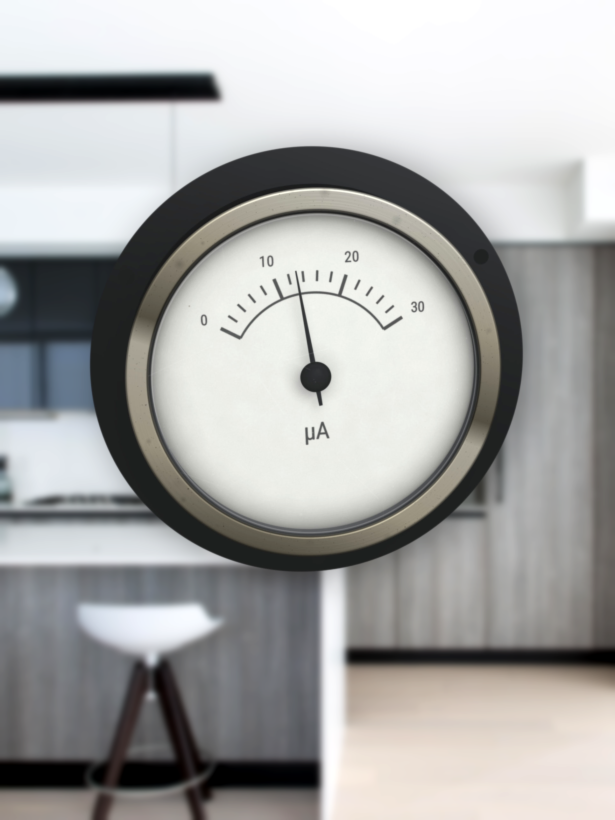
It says 13; µA
